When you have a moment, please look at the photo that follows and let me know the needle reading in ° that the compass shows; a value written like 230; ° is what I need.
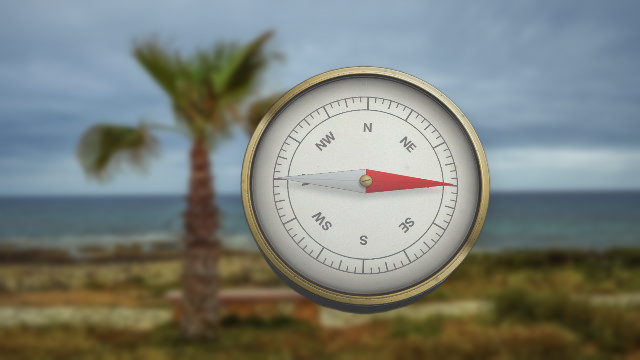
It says 90; °
